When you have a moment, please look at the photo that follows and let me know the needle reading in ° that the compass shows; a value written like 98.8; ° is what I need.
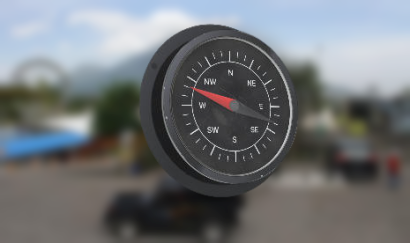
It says 290; °
